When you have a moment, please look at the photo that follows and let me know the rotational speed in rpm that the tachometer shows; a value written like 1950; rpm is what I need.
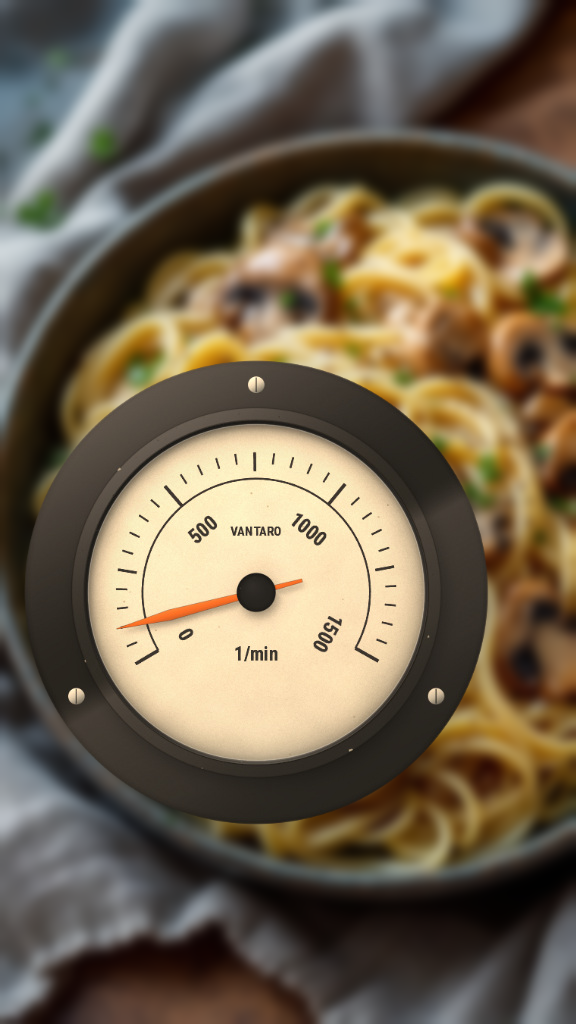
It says 100; rpm
